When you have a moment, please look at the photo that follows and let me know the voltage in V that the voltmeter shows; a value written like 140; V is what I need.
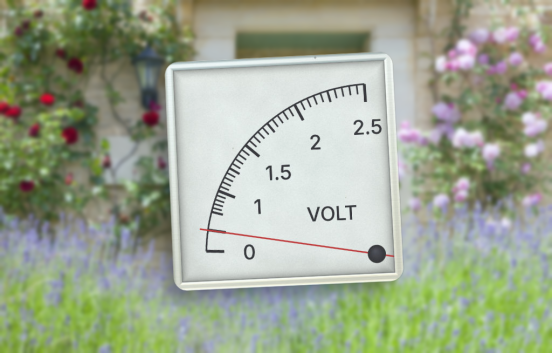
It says 0.5; V
